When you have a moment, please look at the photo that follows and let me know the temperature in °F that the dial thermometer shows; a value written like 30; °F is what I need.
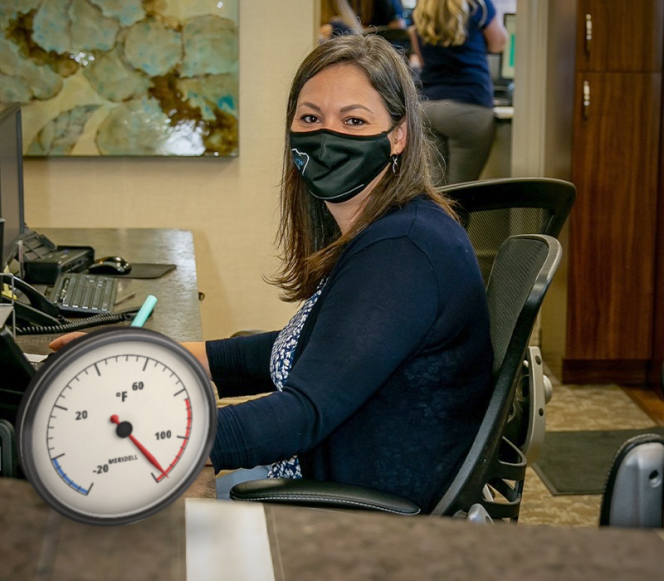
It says 116; °F
